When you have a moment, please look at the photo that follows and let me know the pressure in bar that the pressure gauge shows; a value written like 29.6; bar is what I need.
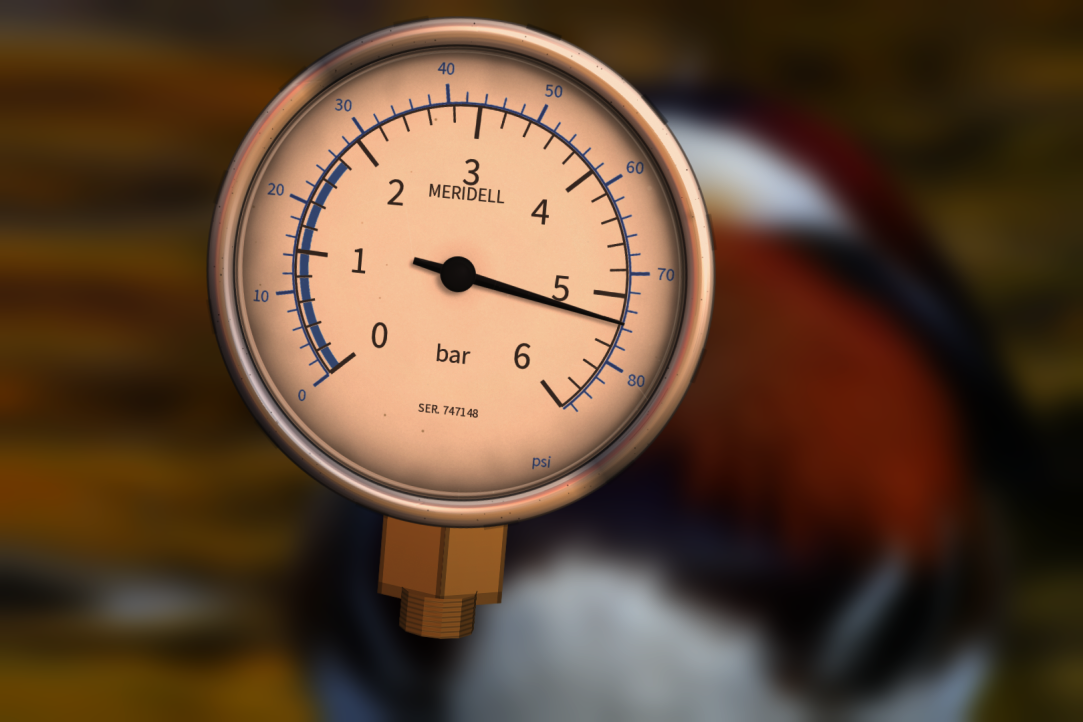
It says 5.2; bar
